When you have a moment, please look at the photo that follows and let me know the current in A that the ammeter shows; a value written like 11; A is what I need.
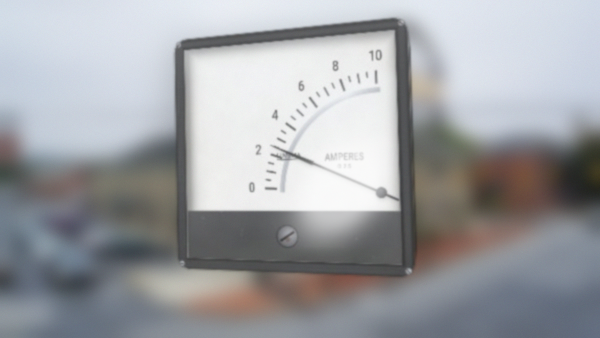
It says 2.5; A
